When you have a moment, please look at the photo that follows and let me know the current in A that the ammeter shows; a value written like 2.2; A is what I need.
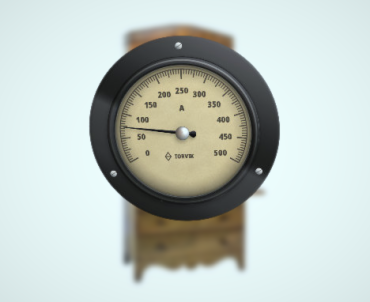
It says 75; A
